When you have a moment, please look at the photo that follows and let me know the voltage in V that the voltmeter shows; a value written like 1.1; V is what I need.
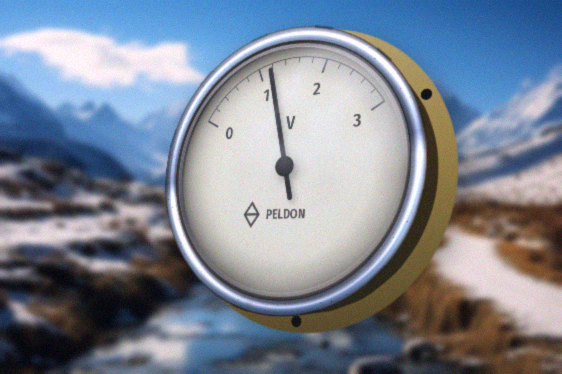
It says 1.2; V
